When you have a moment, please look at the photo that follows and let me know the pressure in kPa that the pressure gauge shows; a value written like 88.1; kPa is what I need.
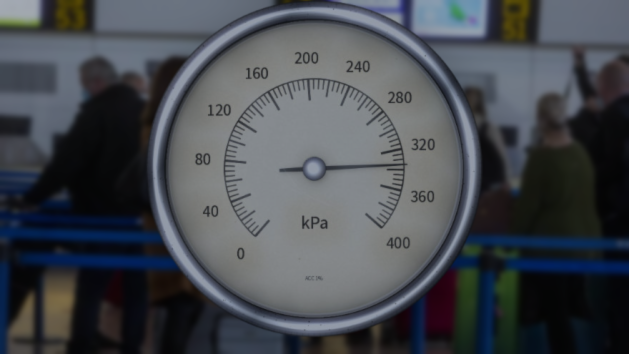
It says 335; kPa
